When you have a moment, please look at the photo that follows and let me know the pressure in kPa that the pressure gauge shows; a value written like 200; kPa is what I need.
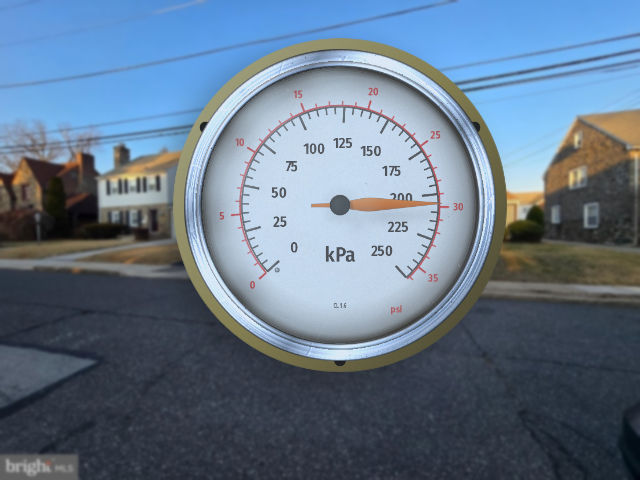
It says 205; kPa
